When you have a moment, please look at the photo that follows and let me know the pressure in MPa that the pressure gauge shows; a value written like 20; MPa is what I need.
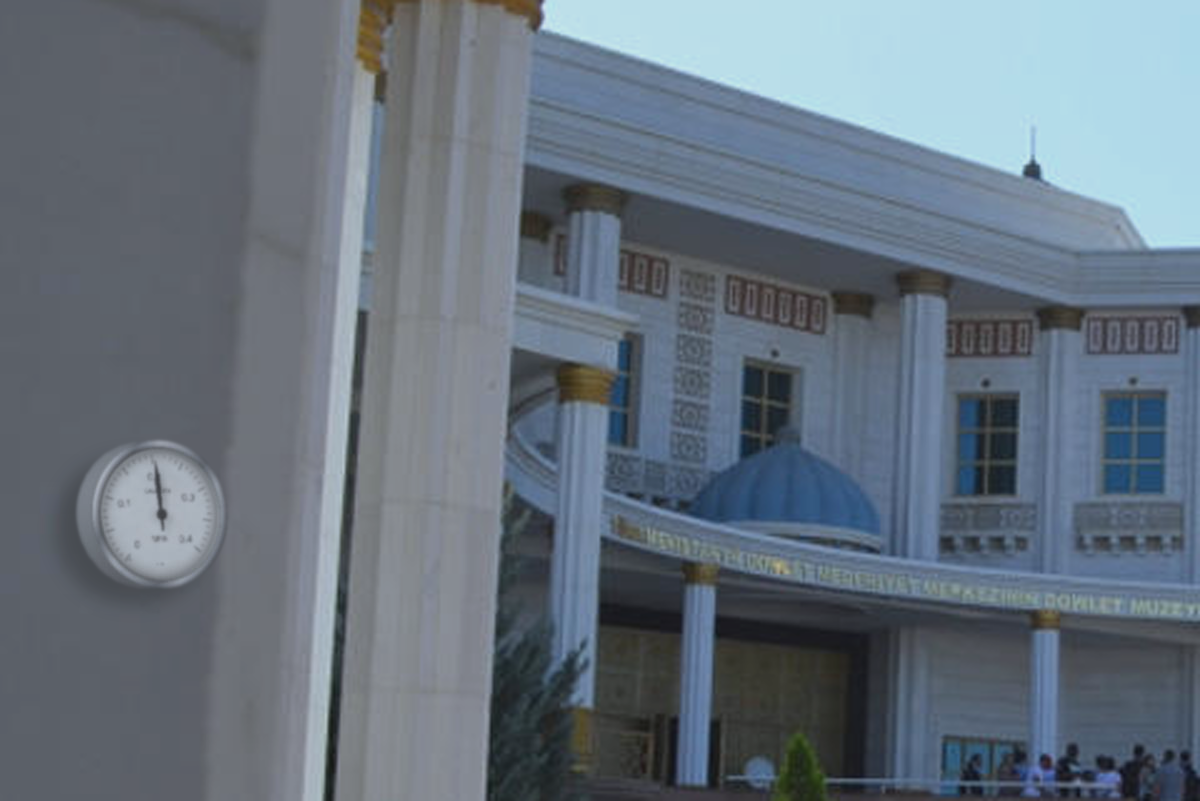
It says 0.2; MPa
